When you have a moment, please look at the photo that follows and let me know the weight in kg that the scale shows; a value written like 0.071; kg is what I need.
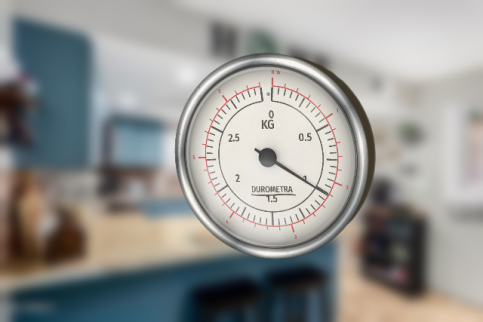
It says 1; kg
